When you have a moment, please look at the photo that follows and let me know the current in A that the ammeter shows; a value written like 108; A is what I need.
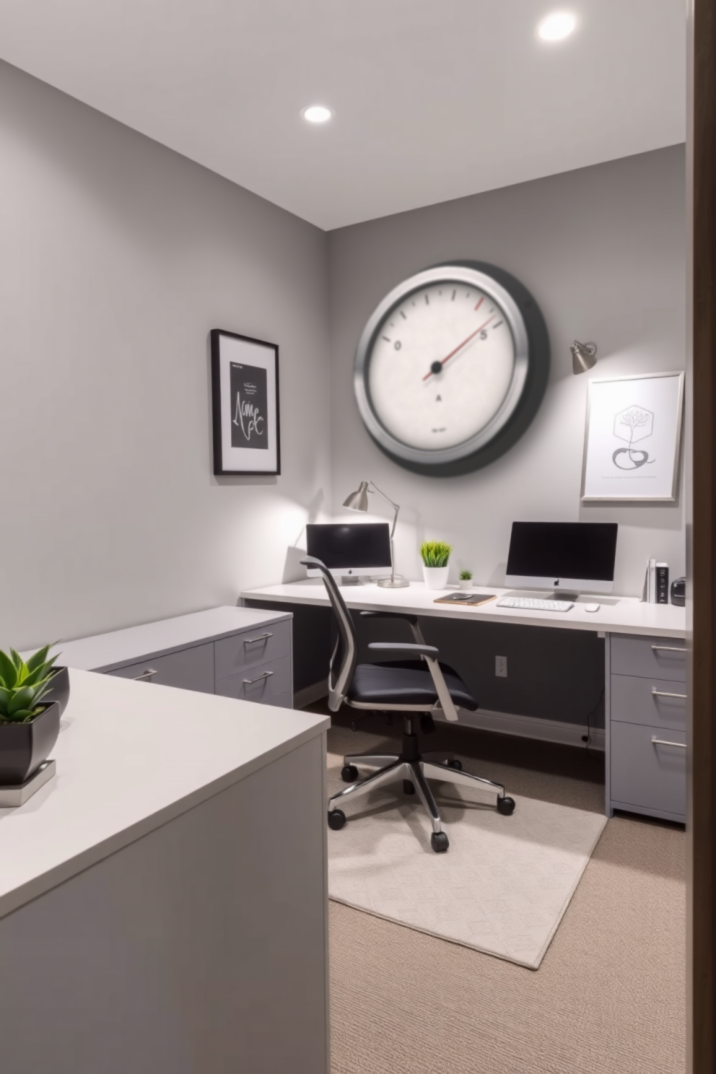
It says 4.75; A
